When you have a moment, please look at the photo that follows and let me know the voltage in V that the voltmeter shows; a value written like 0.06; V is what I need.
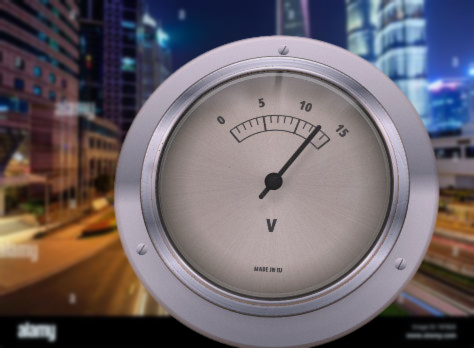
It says 13; V
